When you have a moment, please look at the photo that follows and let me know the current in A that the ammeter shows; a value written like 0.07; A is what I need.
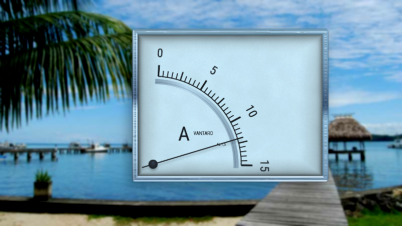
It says 12; A
